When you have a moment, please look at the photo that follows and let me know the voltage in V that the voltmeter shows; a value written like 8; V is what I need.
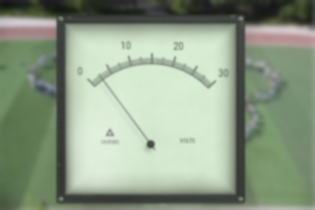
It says 2.5; V
